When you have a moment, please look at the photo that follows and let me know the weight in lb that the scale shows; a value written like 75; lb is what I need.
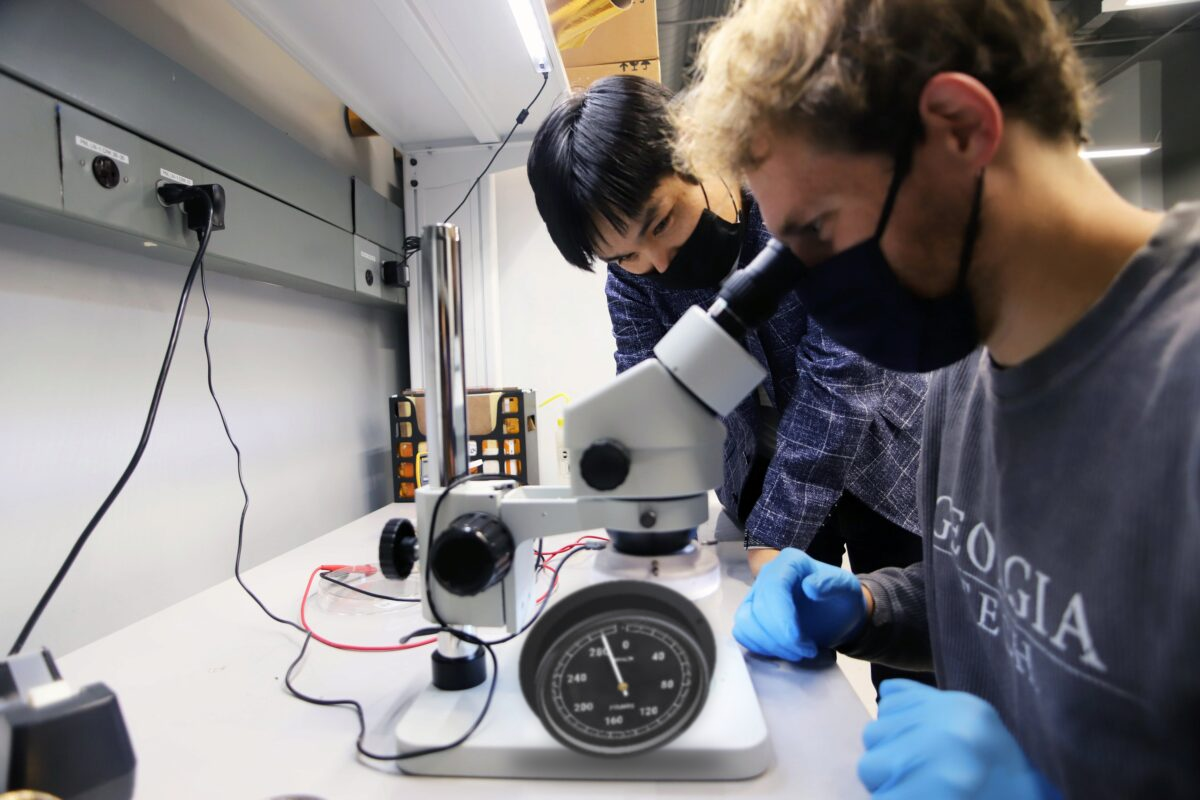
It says 290; lb
